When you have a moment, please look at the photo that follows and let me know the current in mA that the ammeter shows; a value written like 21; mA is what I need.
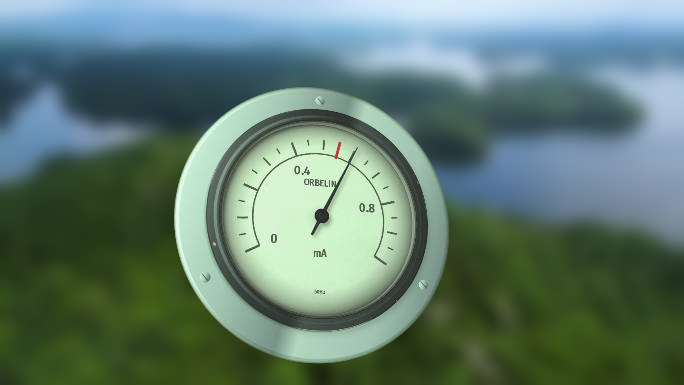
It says 0.6; mA
